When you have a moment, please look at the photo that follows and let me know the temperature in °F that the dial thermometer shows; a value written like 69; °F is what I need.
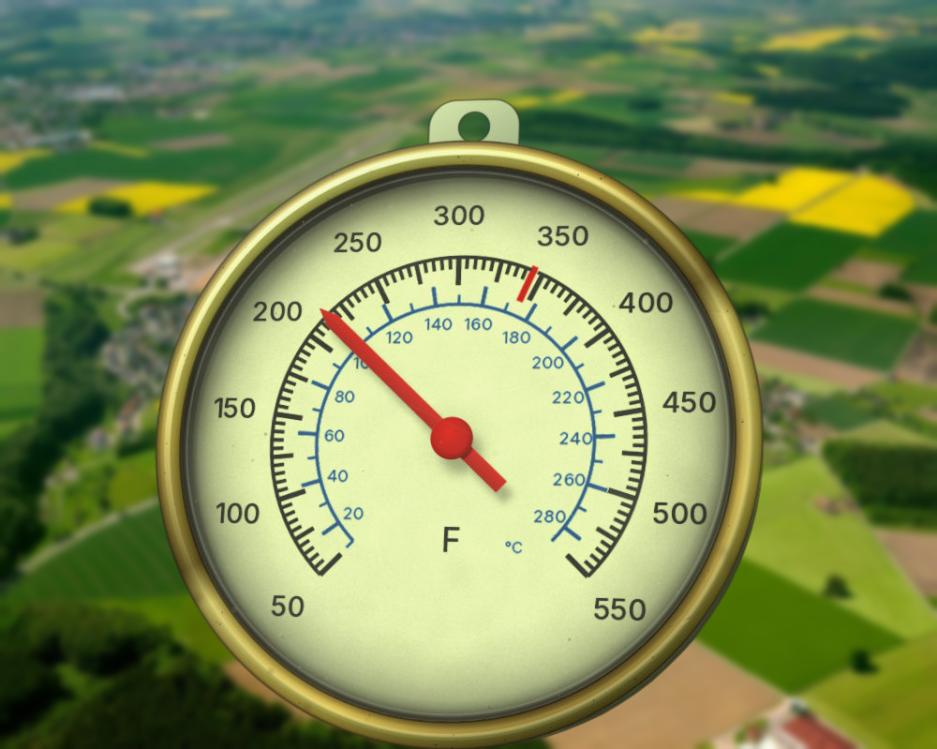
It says 215; °F
